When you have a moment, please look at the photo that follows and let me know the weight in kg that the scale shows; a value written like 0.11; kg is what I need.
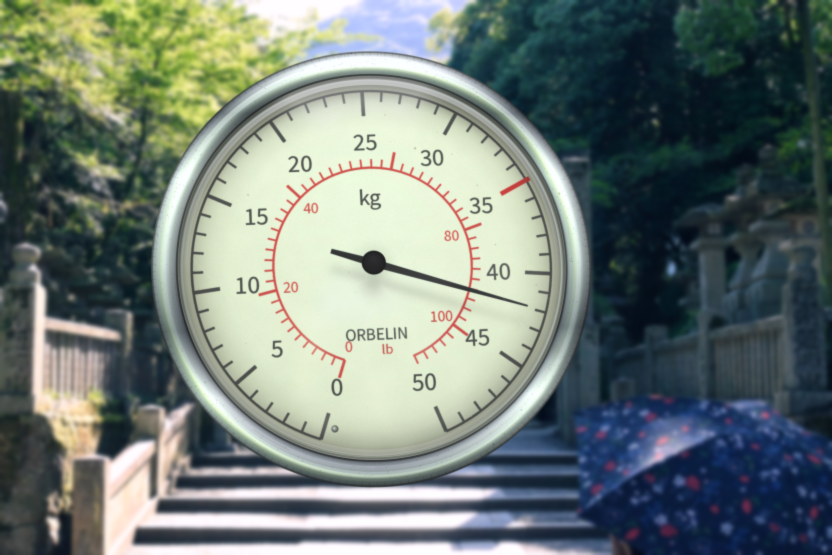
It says 42; kg
